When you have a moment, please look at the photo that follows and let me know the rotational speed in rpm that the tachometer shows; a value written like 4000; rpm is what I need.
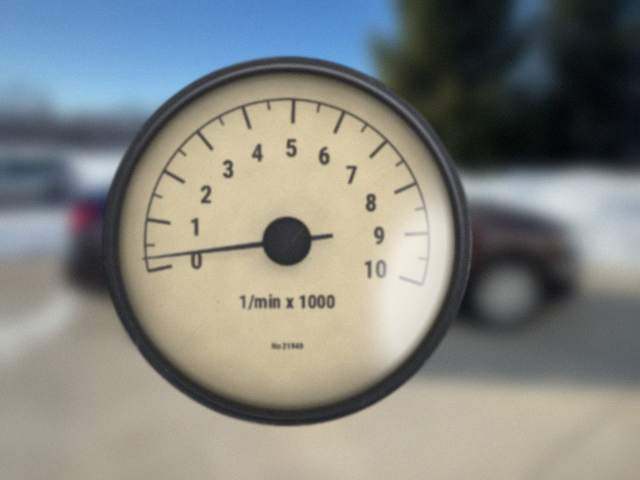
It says 250; rpm
